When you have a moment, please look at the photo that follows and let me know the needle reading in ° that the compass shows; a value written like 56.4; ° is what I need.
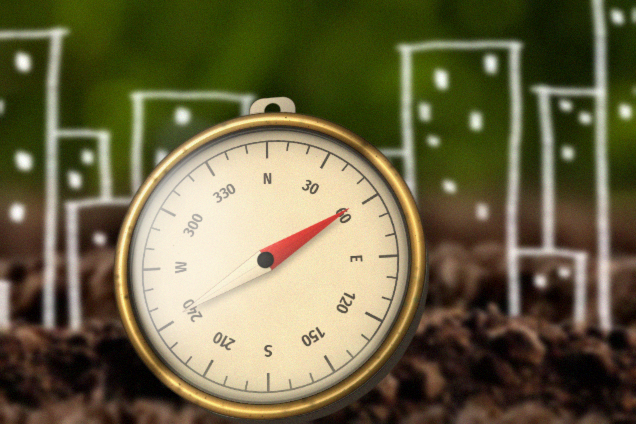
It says 60; °
